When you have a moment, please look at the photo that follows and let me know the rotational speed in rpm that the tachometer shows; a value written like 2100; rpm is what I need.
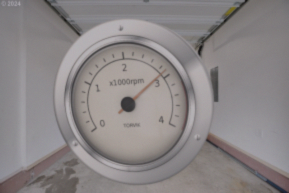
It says 2900; rpm
